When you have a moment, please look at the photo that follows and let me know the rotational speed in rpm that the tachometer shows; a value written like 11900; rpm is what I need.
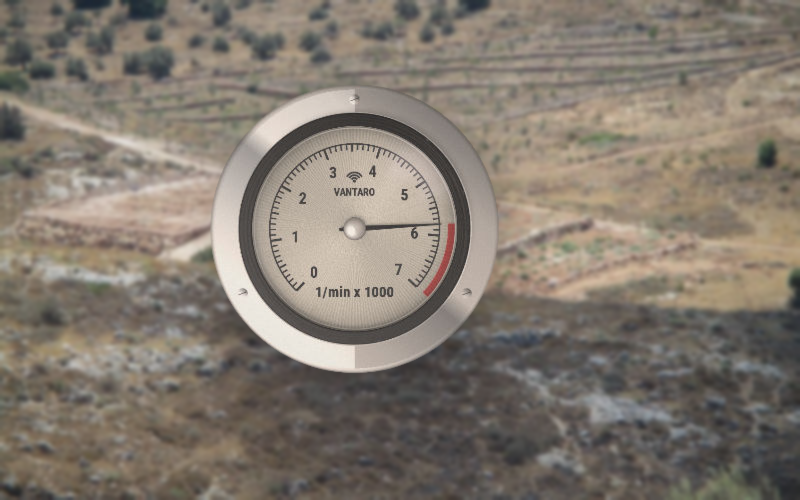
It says 5800; rpm
